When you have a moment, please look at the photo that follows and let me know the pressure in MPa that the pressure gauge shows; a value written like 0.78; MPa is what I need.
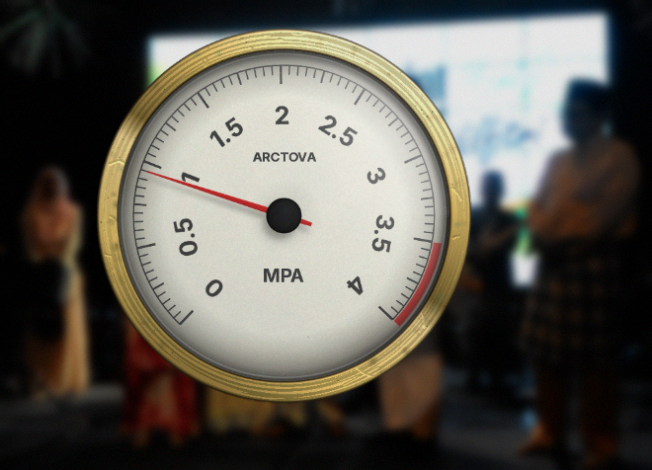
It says 0.95; MPa
